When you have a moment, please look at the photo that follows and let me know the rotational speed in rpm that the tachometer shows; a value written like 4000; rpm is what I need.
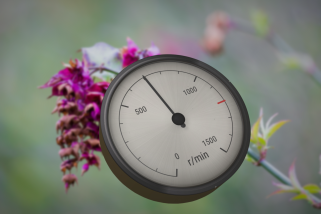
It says 700; rpm
